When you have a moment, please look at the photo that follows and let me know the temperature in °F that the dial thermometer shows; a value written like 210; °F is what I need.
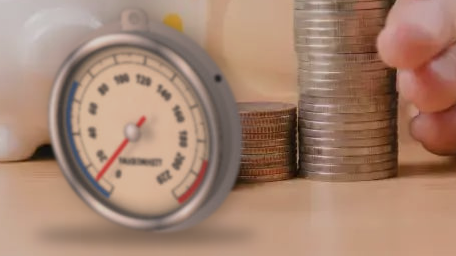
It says 10; °F
